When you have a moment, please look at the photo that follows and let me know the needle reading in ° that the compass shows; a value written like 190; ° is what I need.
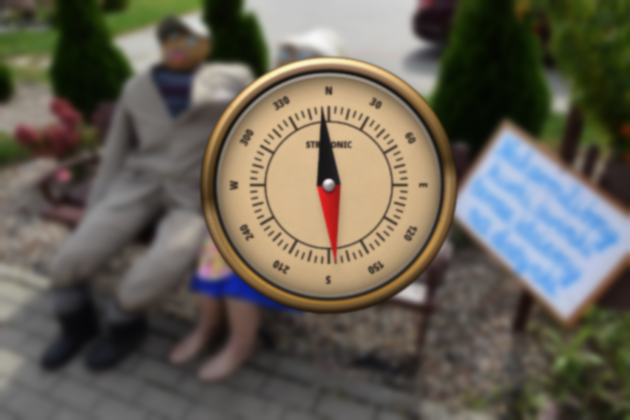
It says 175; °
